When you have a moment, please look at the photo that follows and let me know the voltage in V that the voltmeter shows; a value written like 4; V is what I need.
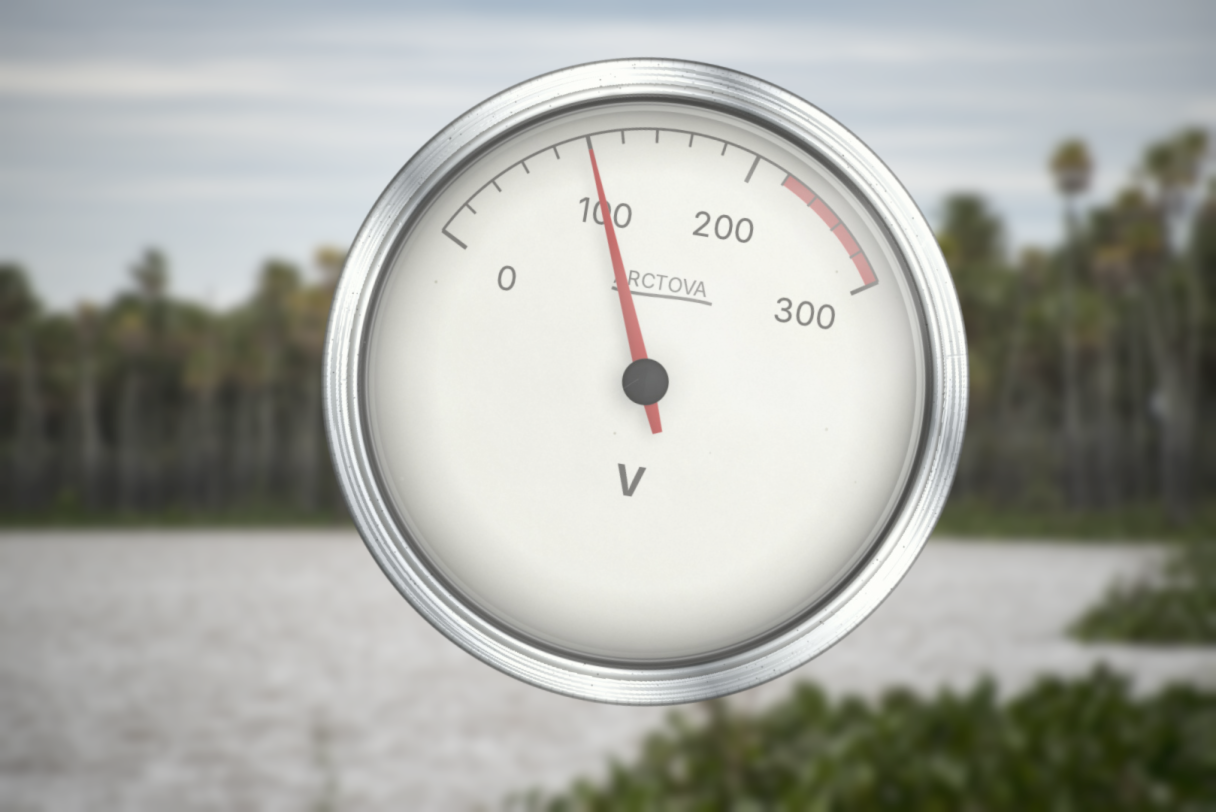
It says 100; V
